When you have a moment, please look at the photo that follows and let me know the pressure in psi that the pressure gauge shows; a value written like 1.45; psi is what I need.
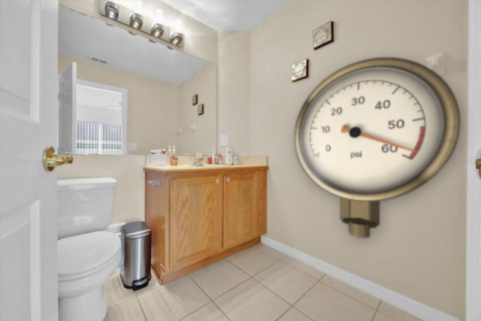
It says 58; psi
